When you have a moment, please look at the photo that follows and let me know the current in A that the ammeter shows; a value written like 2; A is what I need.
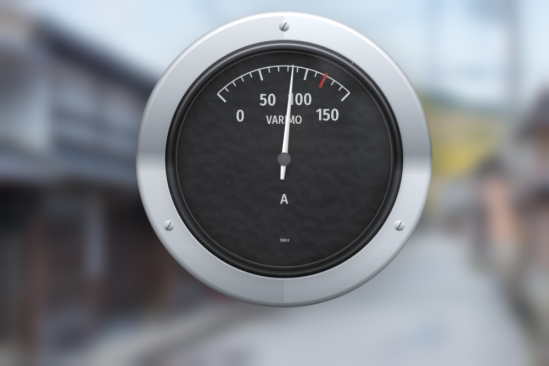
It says 85; A
